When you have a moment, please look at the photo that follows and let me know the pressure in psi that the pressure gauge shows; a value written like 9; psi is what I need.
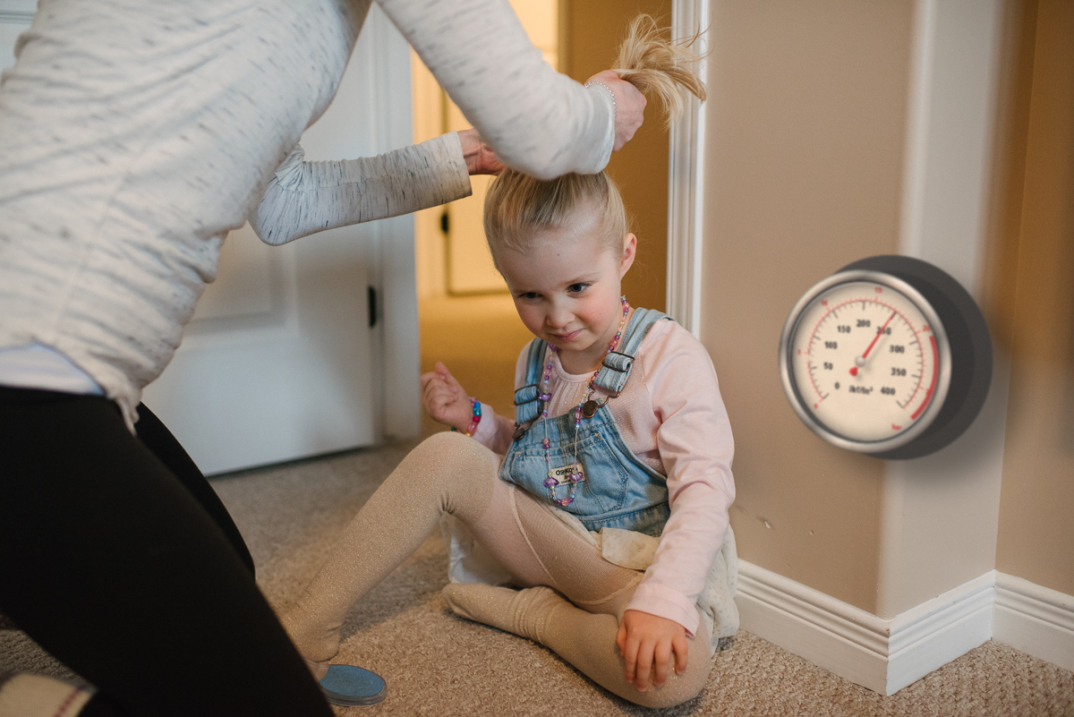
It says 250; psi
